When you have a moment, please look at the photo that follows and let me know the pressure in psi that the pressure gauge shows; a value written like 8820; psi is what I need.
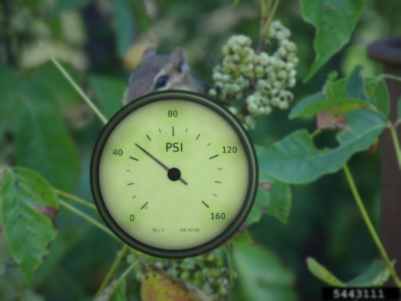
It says 50; psi
